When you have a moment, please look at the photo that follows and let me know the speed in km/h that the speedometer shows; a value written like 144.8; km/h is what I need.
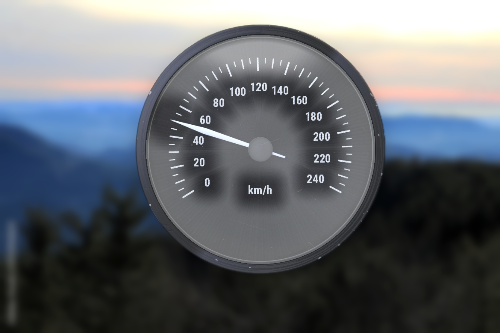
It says 50; km/h
